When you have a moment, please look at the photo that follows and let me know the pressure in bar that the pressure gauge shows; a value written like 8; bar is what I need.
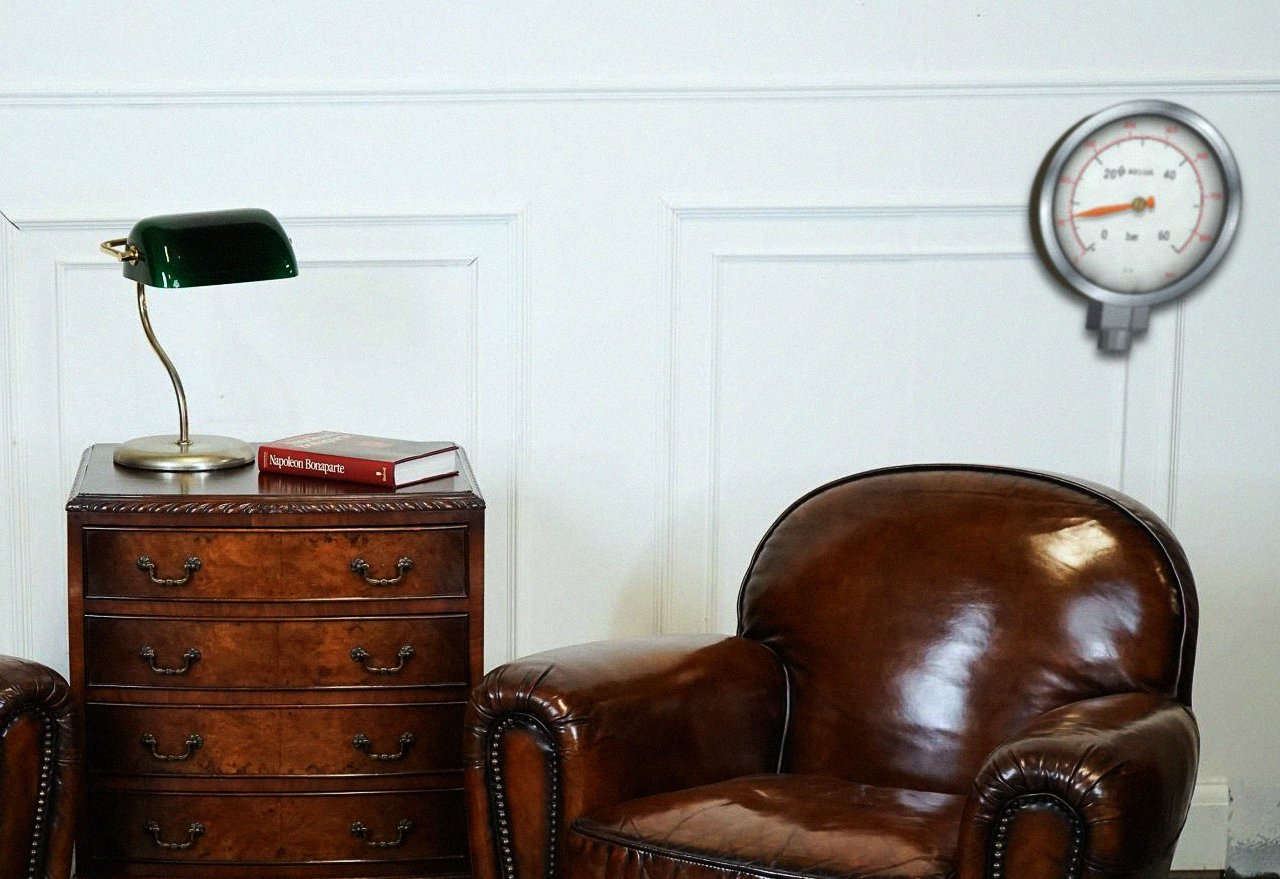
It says 7.5; bar
